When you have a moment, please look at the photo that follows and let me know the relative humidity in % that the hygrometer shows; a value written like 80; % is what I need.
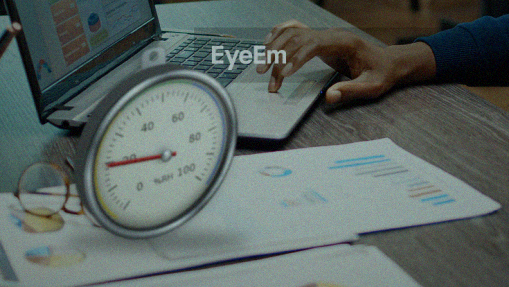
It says 20; %
